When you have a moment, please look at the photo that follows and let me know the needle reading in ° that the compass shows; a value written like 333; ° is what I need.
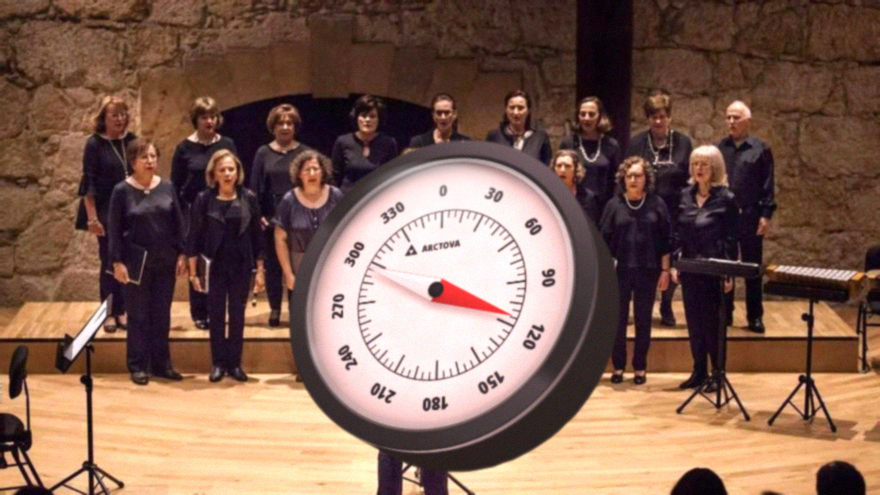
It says 115; °
